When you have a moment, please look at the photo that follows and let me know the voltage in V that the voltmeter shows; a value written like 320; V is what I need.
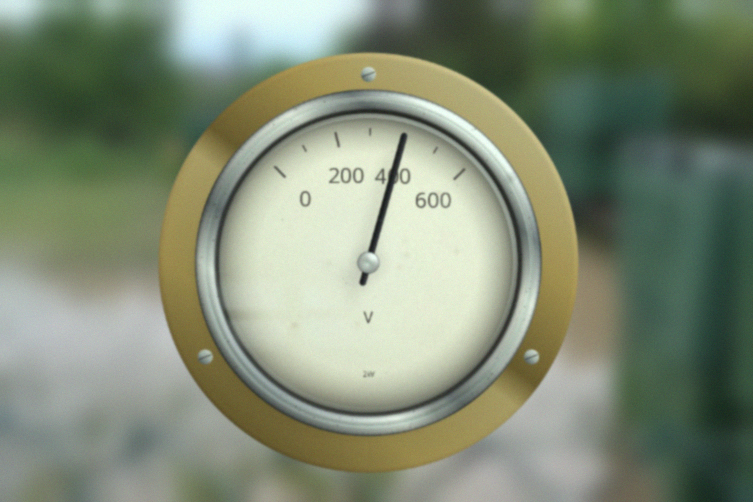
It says 400; V
